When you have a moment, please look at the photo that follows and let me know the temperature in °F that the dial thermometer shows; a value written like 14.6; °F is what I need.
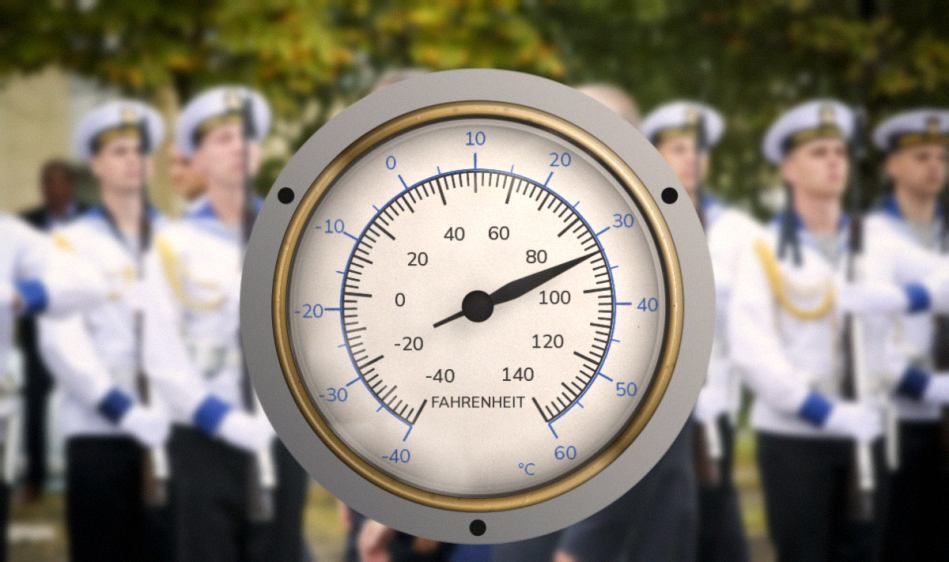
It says 90; °F
